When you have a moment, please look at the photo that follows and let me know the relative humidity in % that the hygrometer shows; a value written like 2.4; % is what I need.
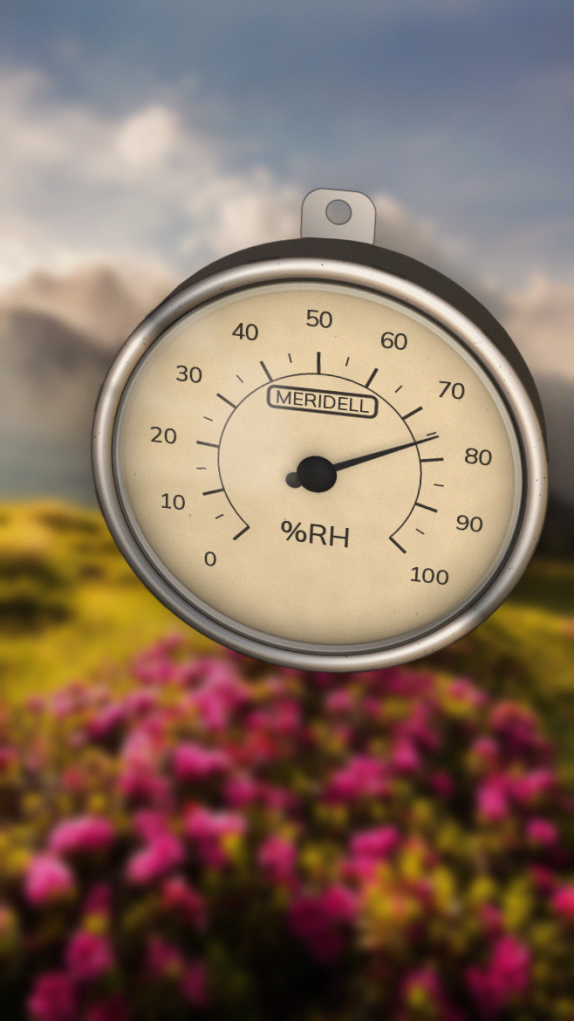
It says 75; %
